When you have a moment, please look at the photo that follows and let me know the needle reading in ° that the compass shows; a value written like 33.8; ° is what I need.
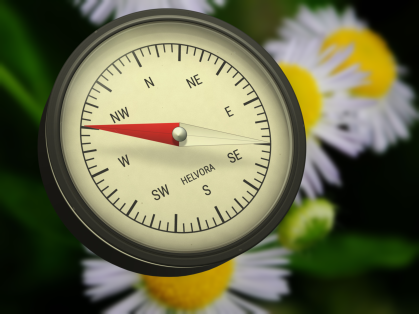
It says 300; °
